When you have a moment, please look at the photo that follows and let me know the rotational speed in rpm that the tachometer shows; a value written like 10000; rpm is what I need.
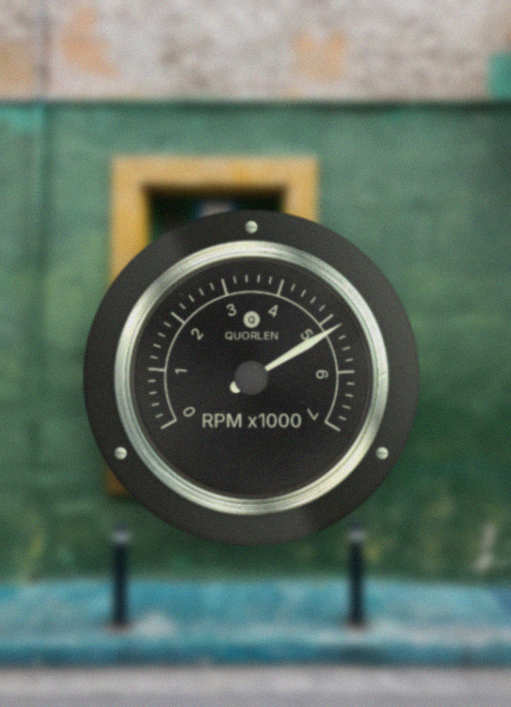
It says 5200; rpm
